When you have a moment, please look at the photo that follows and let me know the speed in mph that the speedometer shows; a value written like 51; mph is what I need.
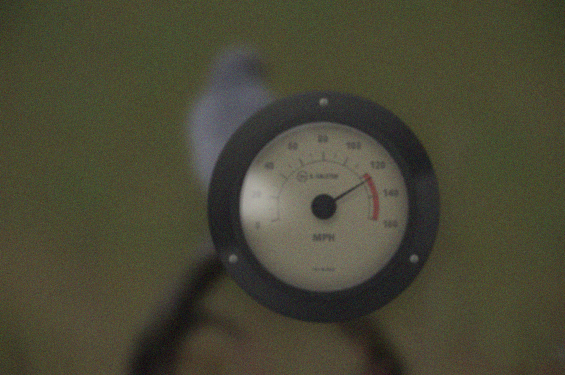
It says 125; mph
